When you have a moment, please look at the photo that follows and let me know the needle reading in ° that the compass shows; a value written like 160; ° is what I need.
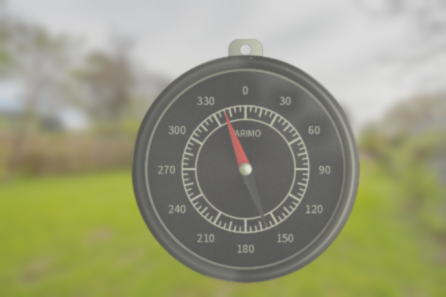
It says 340; °
